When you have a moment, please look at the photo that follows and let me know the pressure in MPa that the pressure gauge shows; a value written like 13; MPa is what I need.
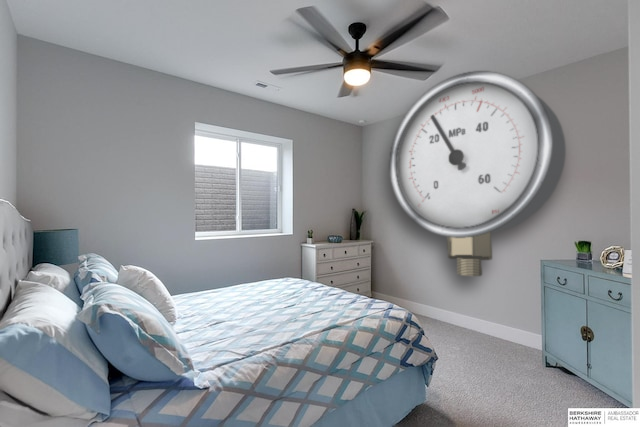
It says 24; MPa
